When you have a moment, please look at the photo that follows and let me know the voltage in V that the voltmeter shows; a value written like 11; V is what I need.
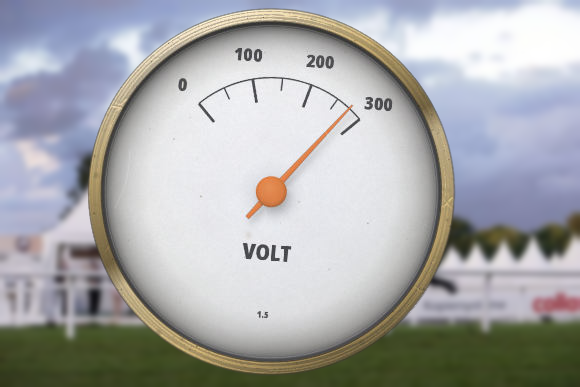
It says 275; V
